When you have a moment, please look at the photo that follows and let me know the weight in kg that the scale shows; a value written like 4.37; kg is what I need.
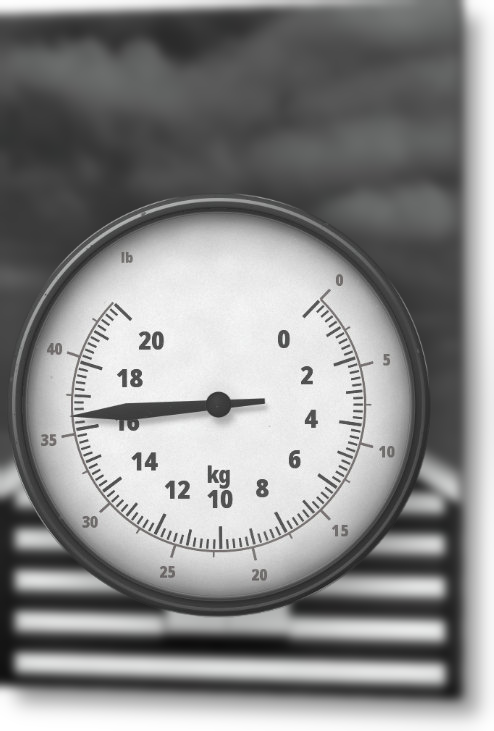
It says 16.4; kg
